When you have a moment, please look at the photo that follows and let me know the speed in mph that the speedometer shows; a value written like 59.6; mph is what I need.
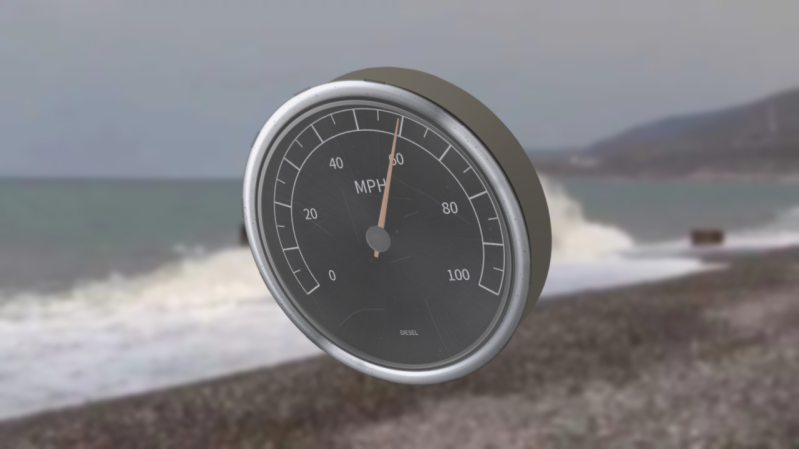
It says 60; mph
